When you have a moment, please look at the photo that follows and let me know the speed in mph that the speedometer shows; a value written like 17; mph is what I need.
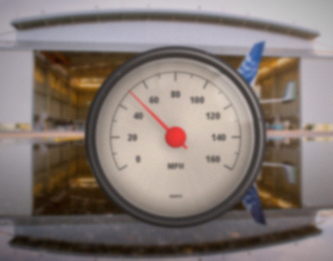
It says 50; mph
